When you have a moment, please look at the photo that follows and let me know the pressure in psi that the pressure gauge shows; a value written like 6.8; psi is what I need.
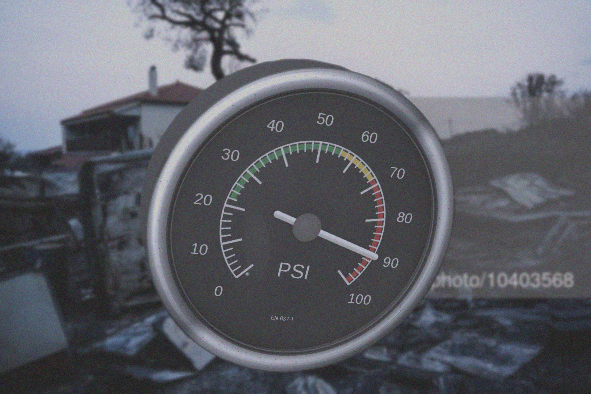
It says 90; psi
